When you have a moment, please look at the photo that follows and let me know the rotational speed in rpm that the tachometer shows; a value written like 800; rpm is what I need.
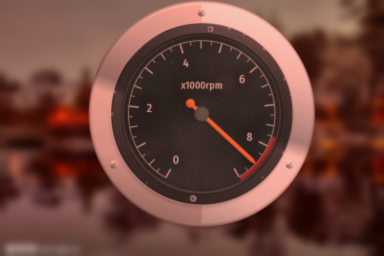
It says 8500; rpm
